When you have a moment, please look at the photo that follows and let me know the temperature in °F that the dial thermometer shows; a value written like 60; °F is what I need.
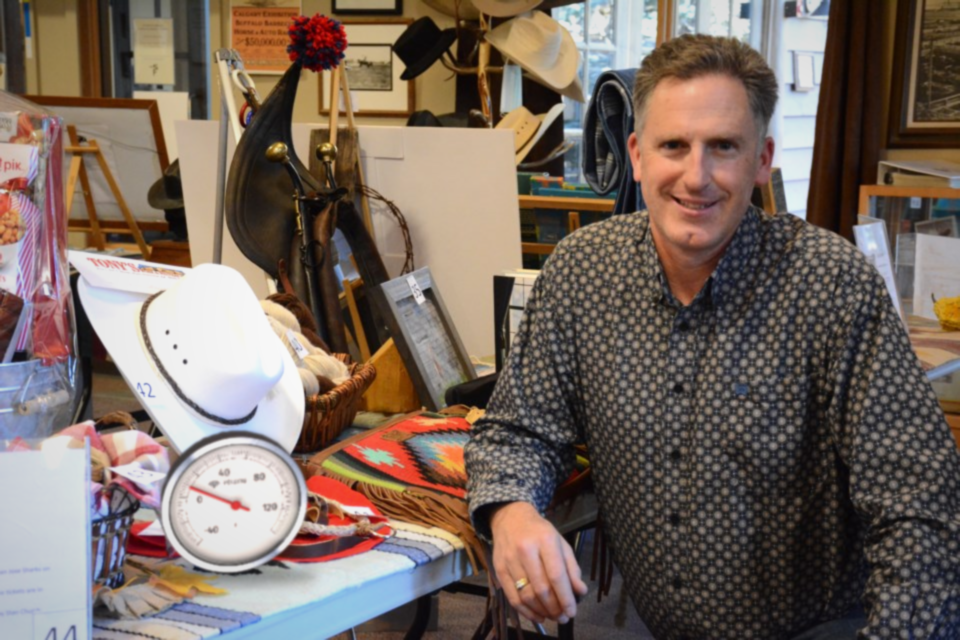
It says 10; °F
